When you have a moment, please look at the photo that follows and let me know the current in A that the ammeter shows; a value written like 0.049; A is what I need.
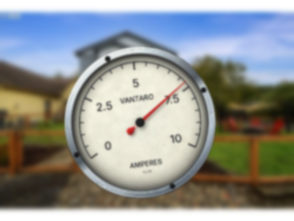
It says 7.25; A
